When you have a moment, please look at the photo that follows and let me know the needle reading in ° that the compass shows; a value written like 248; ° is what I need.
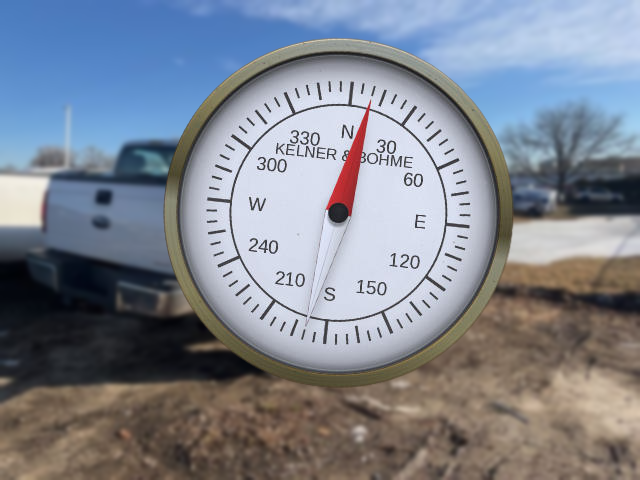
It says 10; °
